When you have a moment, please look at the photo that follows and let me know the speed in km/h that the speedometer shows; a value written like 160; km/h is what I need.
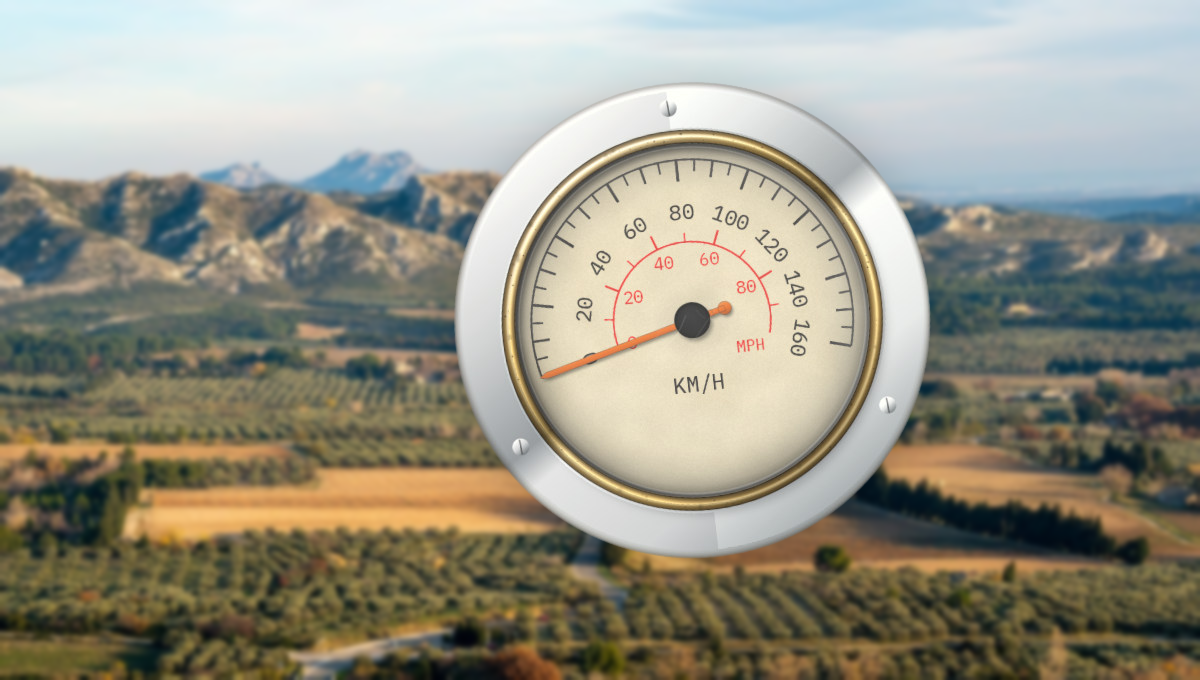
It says 0; km/h
